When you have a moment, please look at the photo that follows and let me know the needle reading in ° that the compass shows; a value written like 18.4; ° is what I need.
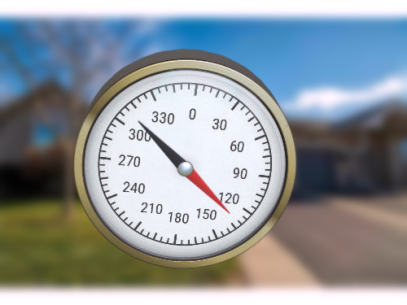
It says 130; °
